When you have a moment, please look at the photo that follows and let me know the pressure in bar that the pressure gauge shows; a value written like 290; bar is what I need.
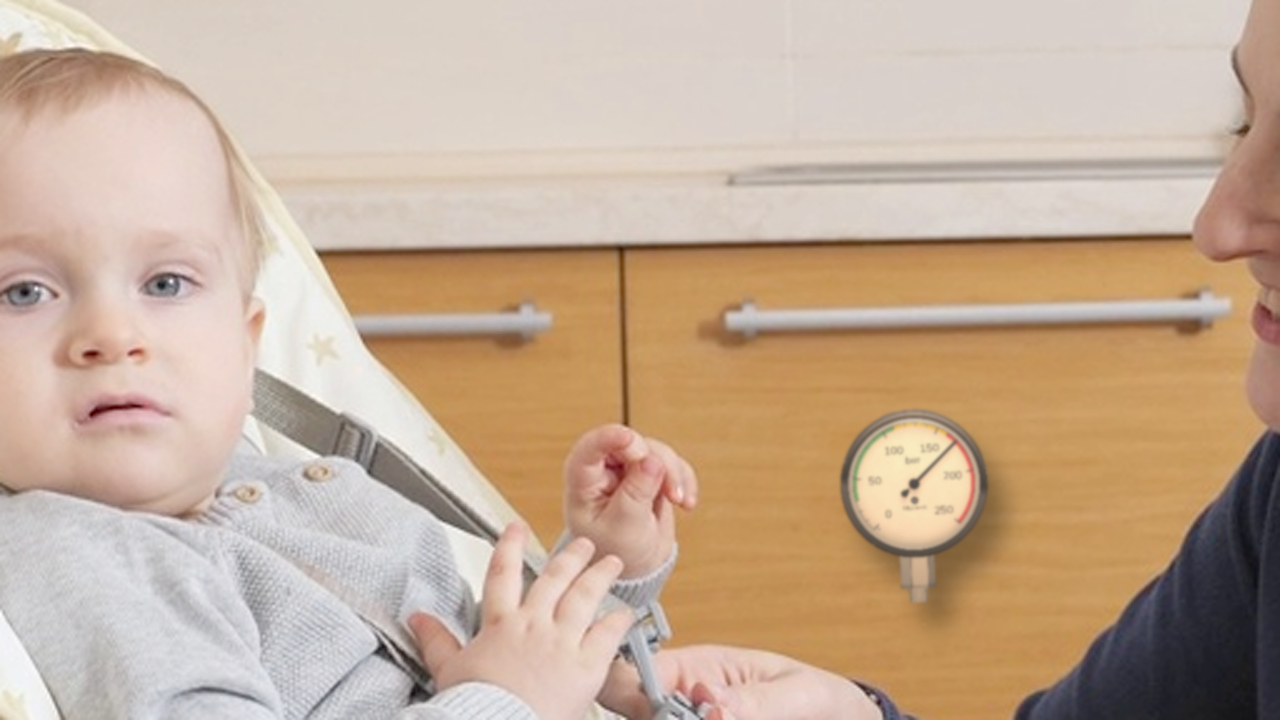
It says 170; bar
